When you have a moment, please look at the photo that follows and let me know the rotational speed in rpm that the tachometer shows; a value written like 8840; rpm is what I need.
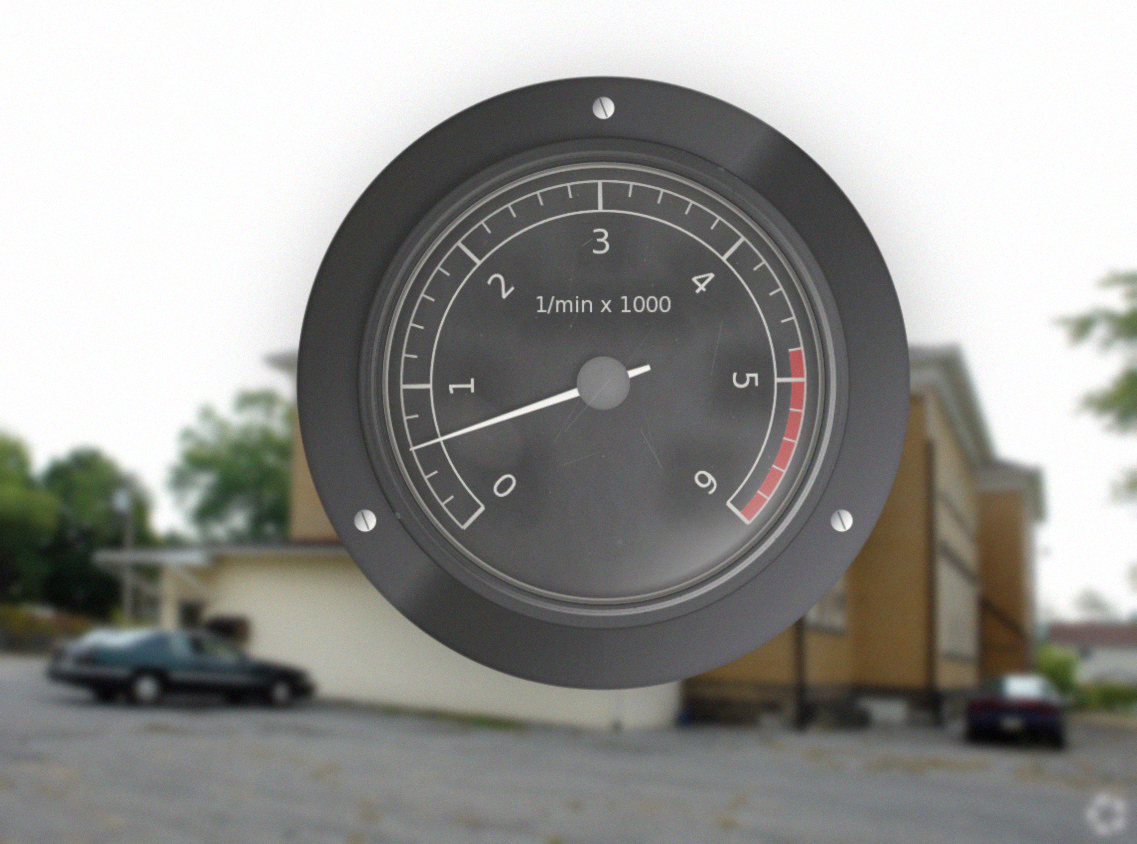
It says 600; rpm
